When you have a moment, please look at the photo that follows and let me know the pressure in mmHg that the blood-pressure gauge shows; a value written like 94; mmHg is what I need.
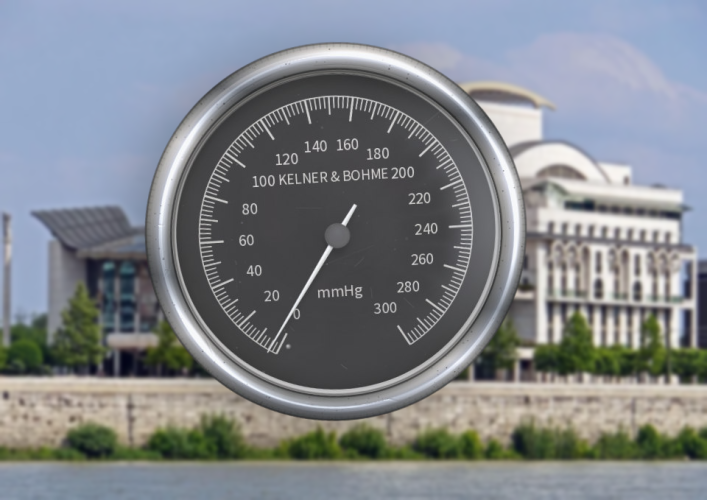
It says 4; mmHg
